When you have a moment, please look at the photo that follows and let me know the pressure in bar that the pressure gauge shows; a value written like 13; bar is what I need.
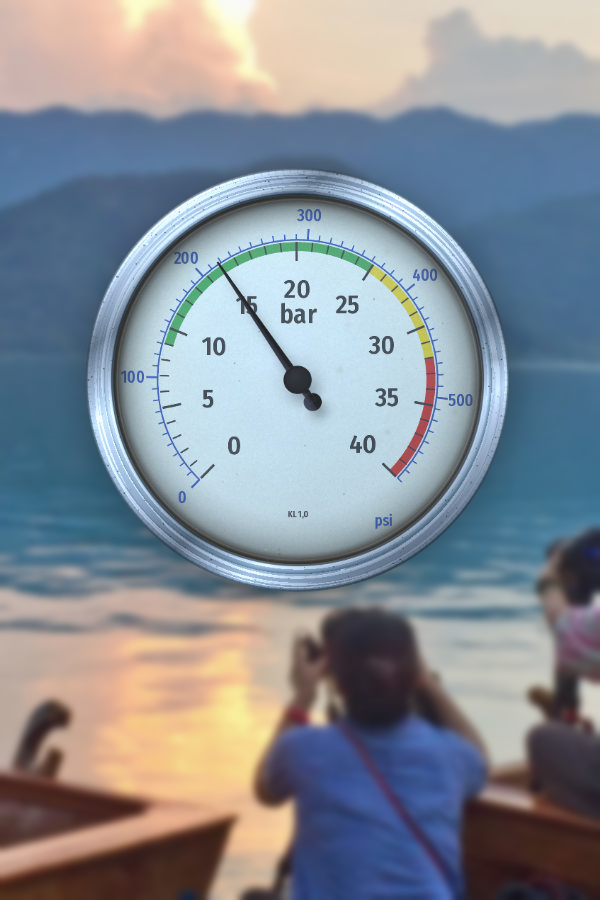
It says 15; bar
